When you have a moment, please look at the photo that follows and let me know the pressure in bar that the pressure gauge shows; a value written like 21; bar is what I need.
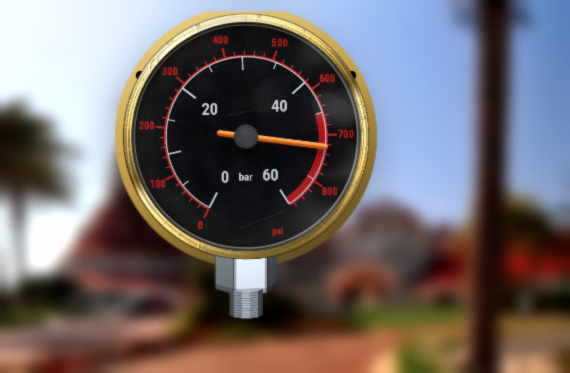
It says 50; bar
